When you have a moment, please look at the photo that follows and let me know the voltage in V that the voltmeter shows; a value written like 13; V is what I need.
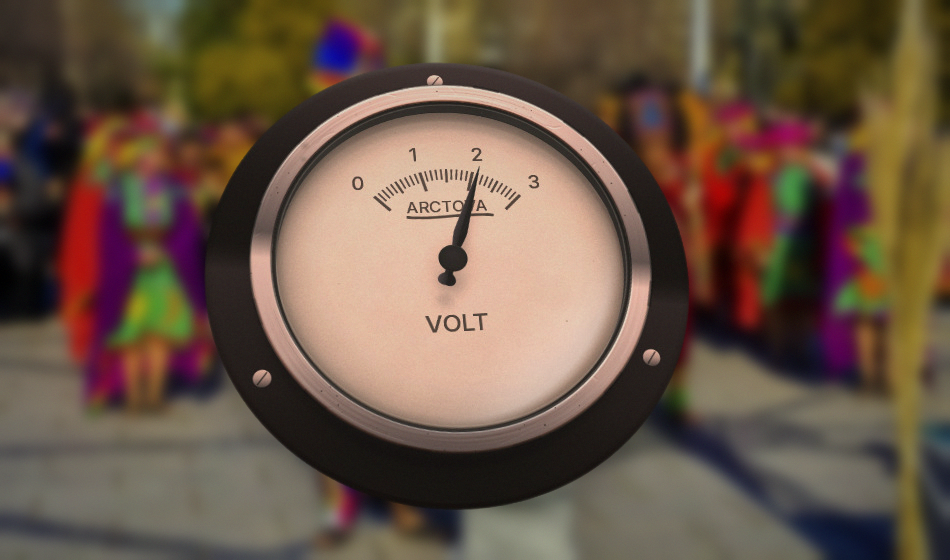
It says 2.1; V
